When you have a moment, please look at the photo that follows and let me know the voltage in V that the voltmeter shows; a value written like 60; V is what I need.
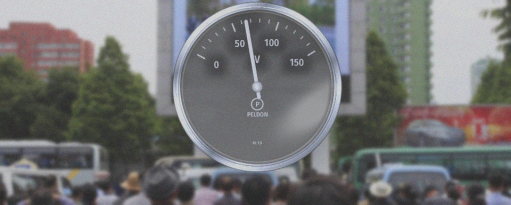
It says 65; V
